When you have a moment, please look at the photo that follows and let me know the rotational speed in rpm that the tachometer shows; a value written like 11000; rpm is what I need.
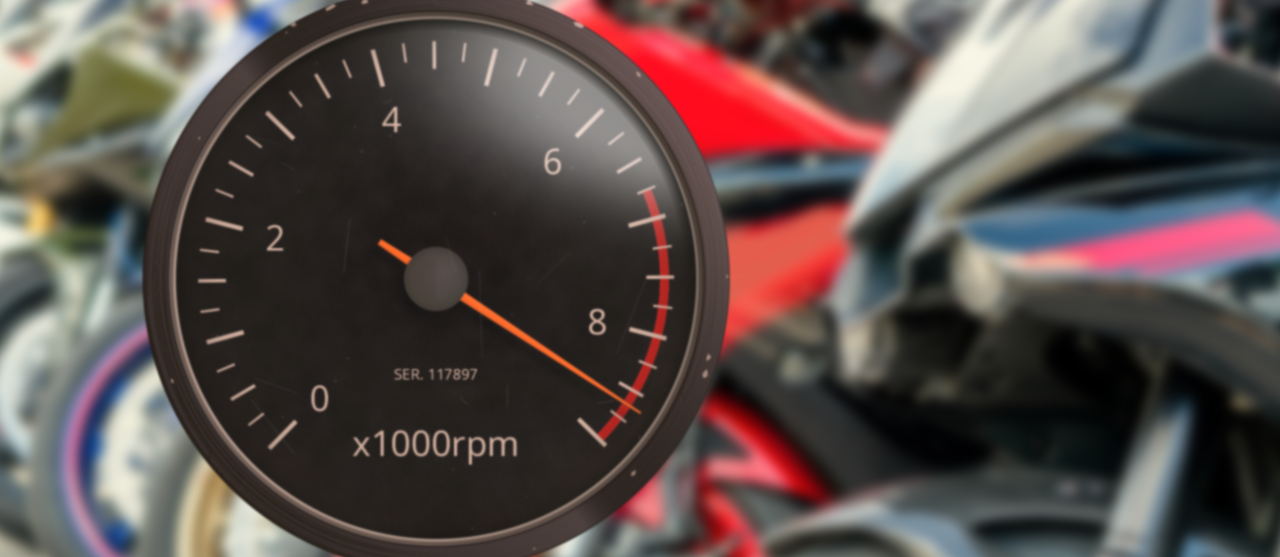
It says 8625; rpm
